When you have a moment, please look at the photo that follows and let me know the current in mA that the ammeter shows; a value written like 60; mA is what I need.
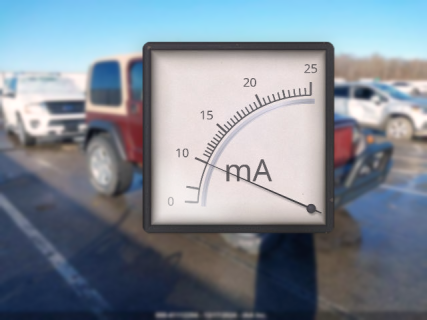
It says 10; mA
